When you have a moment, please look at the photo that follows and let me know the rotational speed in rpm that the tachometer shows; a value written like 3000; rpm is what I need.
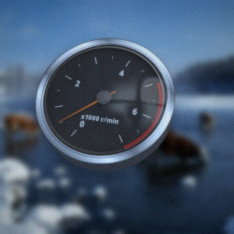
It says 500; rpm
